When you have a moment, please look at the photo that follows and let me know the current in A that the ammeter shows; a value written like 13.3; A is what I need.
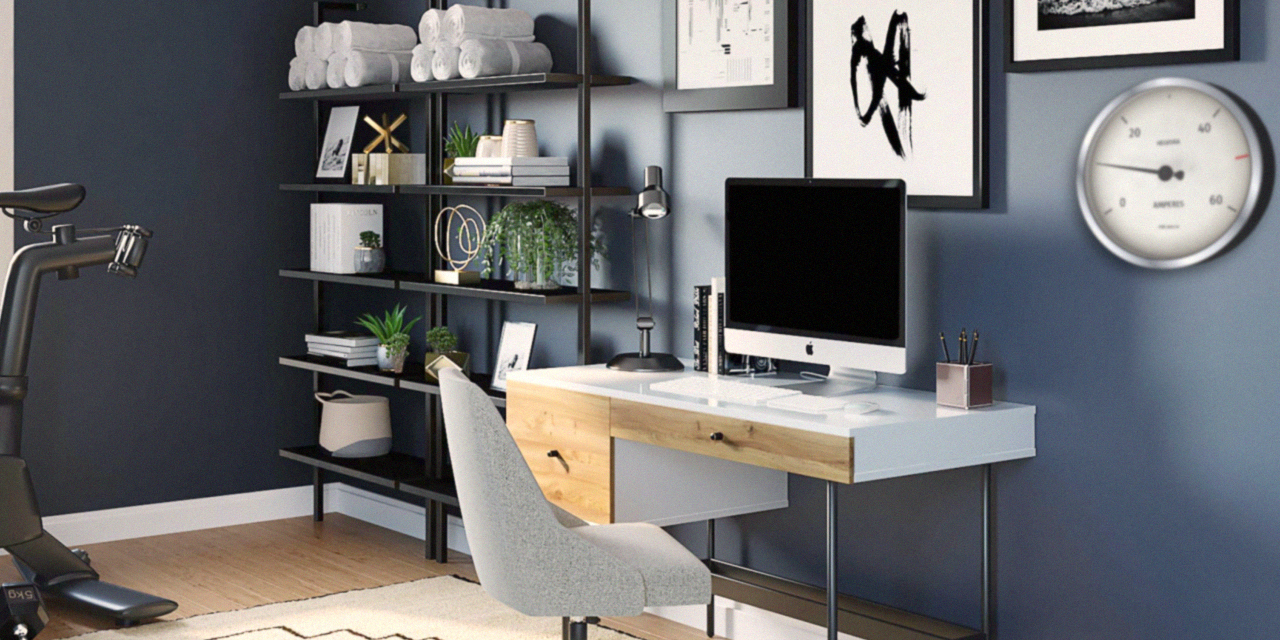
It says 10; A
